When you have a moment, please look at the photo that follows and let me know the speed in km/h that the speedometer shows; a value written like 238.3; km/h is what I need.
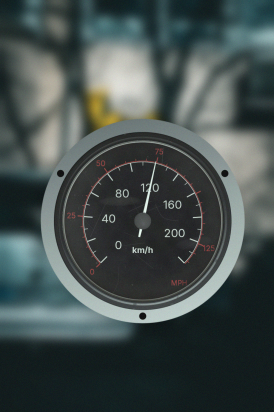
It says 120; km/h
